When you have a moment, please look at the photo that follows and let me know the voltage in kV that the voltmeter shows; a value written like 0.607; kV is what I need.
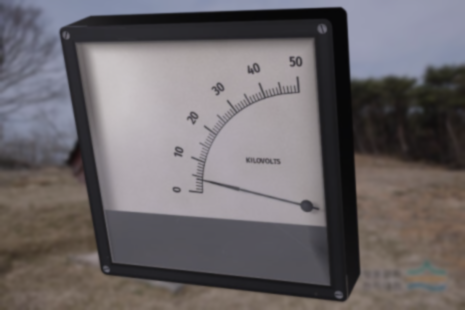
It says 5; kV
